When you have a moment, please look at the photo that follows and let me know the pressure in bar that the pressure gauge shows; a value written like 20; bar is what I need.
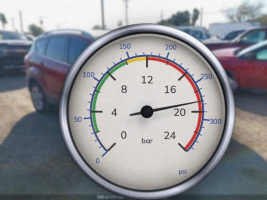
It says 19; bar
